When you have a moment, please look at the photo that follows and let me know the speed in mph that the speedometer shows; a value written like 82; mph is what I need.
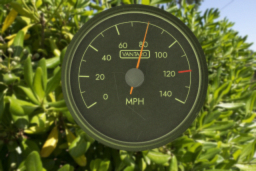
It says 80; mph
